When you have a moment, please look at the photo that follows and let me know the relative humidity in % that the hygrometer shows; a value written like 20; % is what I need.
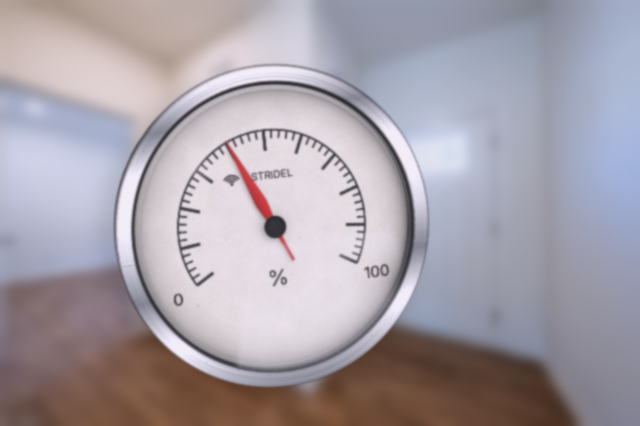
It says 40; %
